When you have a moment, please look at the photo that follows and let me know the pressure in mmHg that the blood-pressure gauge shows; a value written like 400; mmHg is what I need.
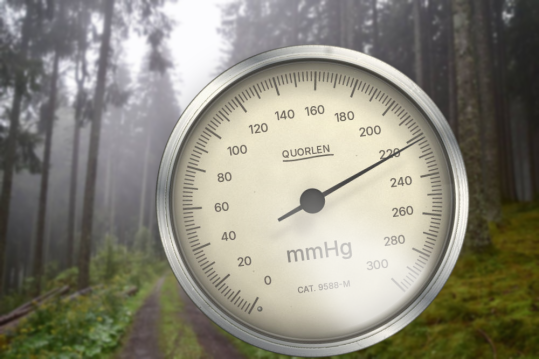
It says 222; mmHg
